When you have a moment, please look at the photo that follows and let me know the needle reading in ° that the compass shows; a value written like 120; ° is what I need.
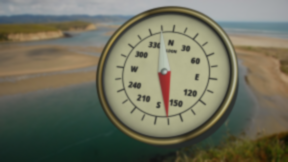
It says 165; °
